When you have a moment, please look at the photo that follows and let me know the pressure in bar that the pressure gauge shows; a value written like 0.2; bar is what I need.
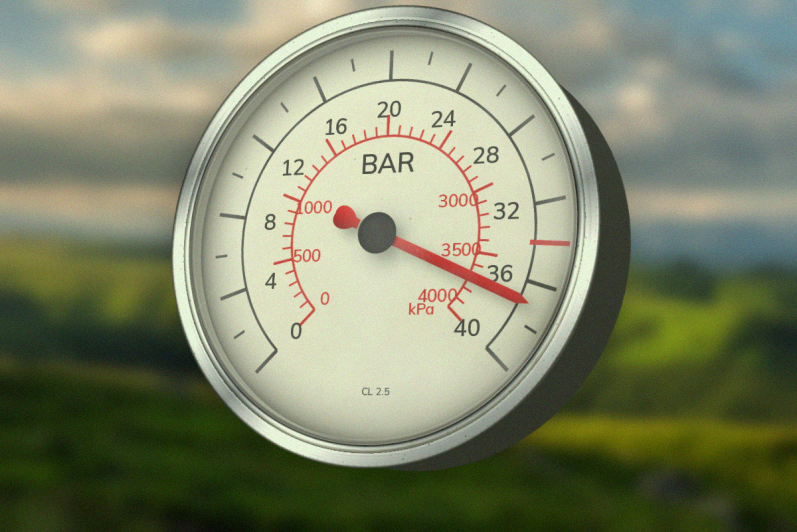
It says 37; bar
